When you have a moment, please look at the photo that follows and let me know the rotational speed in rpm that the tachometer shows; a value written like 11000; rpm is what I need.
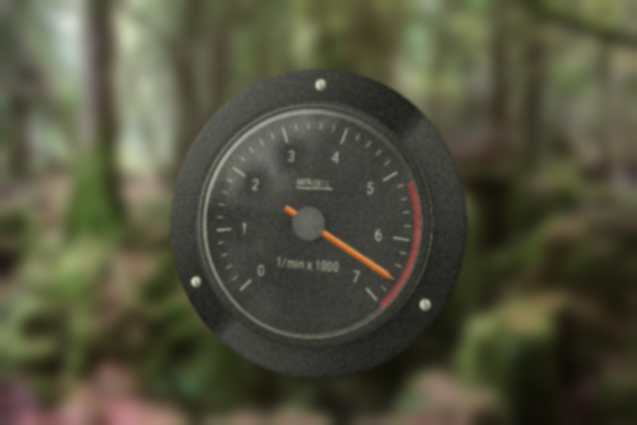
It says 6600; rpm
